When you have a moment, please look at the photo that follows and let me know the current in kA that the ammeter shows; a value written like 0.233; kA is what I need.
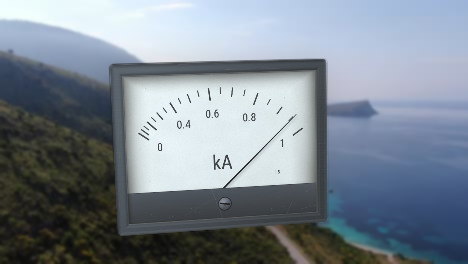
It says 0.95; kA
